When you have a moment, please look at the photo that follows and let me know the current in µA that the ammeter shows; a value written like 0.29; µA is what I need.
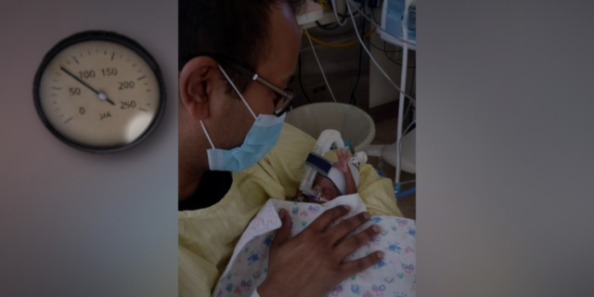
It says 80; µA
